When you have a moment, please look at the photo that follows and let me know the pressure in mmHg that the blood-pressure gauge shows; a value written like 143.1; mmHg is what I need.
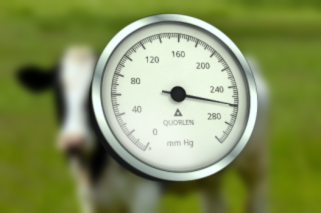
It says 260; mmHg
